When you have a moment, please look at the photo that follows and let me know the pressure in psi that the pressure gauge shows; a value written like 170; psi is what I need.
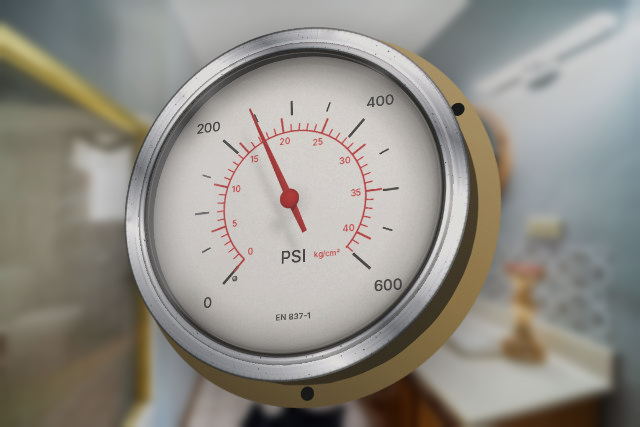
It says 250; psi
